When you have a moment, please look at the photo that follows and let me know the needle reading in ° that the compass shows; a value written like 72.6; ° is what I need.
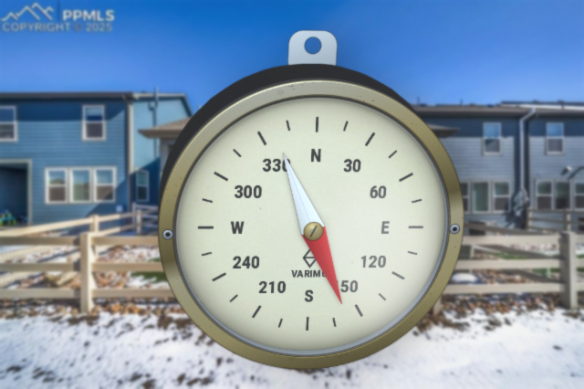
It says 157.5; °
